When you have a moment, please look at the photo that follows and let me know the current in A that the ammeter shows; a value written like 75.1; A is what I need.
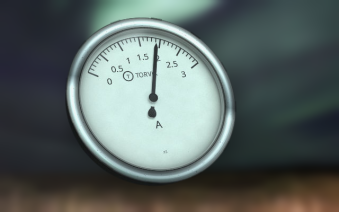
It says 1.9; A
